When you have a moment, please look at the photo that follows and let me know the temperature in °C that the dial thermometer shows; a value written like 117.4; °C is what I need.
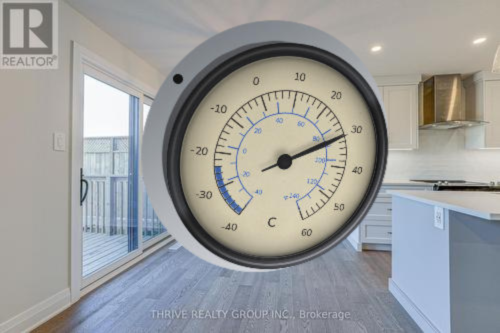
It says 30; °C
